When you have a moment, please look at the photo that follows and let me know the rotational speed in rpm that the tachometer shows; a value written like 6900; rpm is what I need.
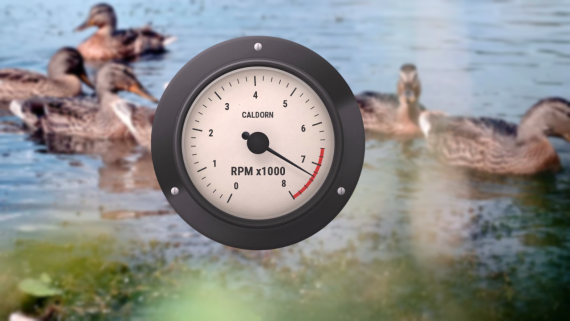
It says 7300; rpm
